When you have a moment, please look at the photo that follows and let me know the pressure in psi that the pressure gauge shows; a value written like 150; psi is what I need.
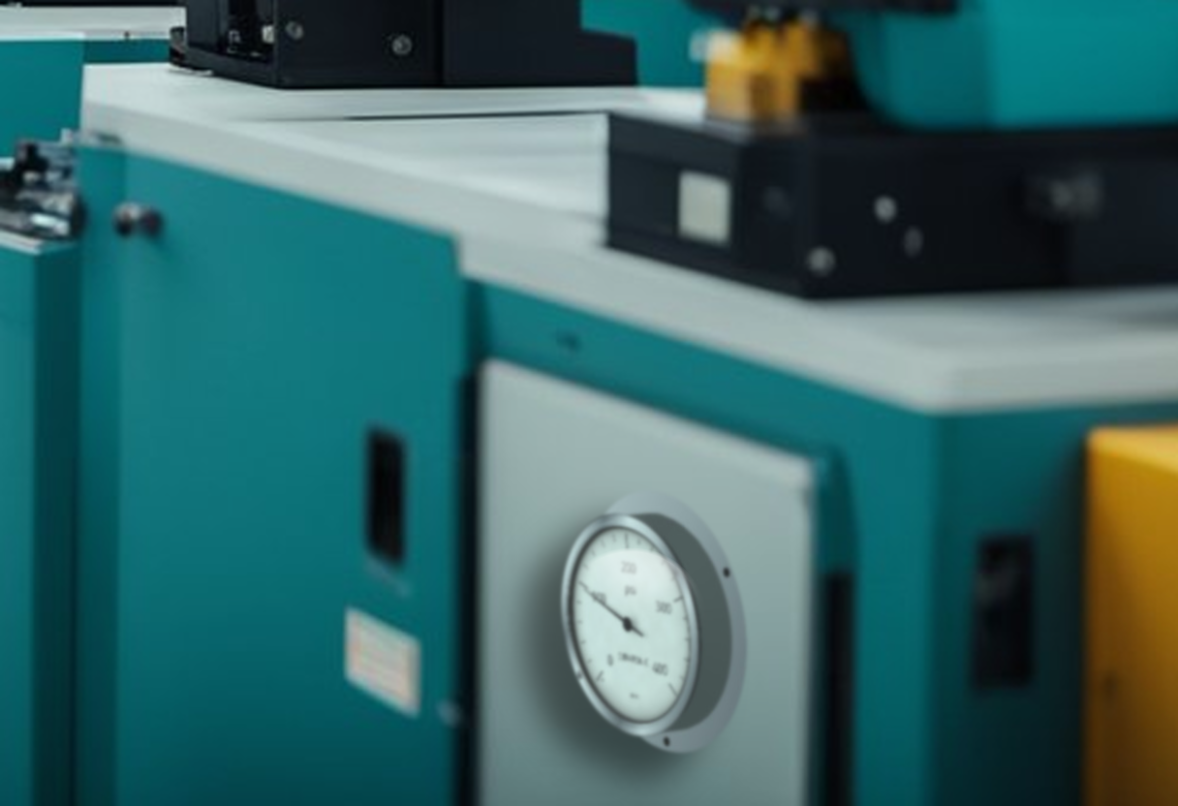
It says 100; psi
